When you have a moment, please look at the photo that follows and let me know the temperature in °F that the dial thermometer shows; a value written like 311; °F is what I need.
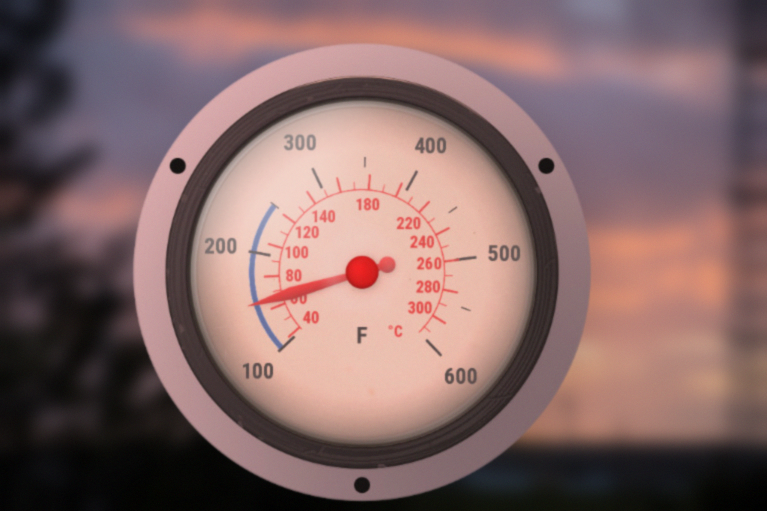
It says 150; °F
